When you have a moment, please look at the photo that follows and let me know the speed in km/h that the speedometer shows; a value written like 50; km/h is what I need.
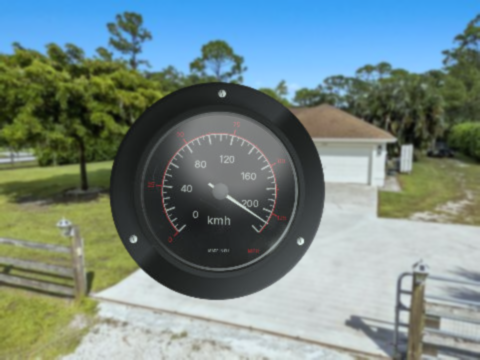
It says 210; km/h
